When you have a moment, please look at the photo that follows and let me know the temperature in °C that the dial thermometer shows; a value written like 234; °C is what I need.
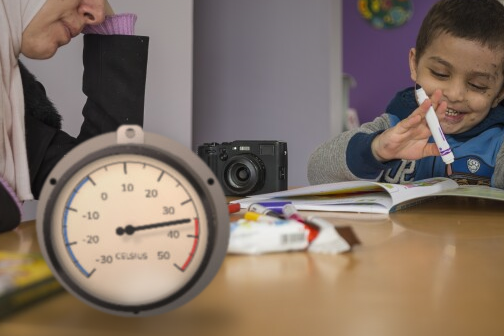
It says 35; °C
